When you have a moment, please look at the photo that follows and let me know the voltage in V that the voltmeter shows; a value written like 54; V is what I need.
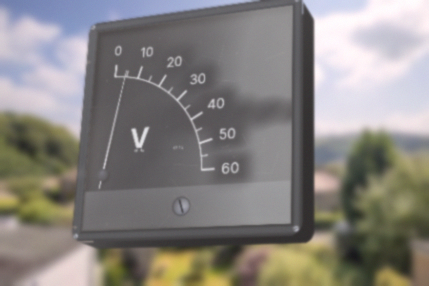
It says 5; V
